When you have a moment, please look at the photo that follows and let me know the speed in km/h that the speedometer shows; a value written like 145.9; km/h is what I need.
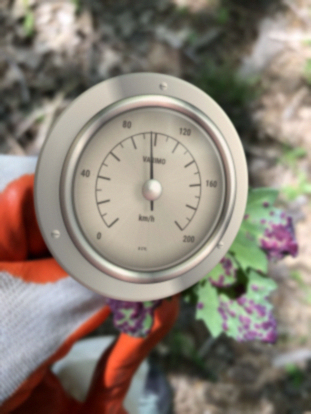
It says 95; km/h
